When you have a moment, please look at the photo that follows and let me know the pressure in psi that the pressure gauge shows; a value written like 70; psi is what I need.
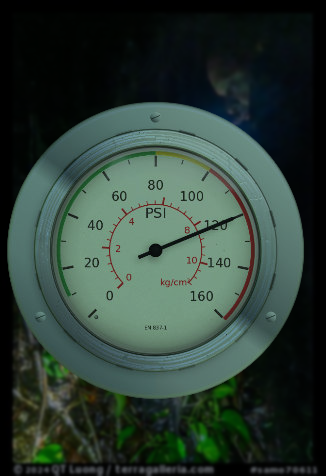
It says 120; psi
